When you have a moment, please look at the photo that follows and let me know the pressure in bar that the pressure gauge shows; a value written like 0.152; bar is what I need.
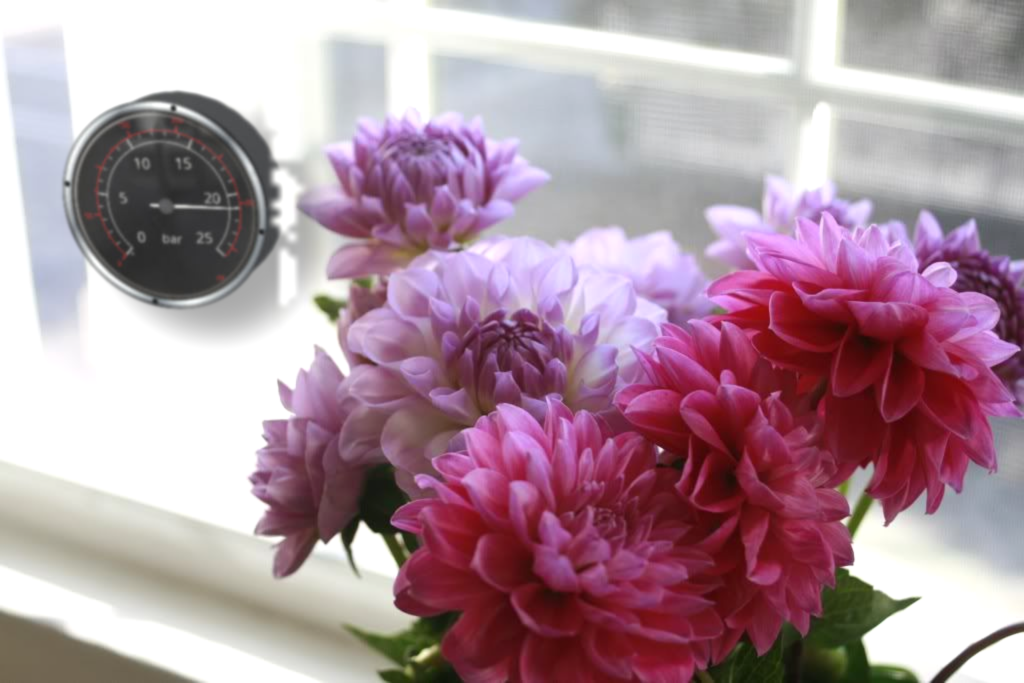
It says 21; bar
